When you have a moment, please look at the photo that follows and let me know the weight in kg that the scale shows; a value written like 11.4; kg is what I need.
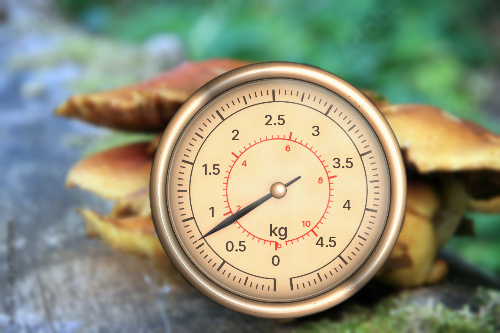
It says 0.8; kg
